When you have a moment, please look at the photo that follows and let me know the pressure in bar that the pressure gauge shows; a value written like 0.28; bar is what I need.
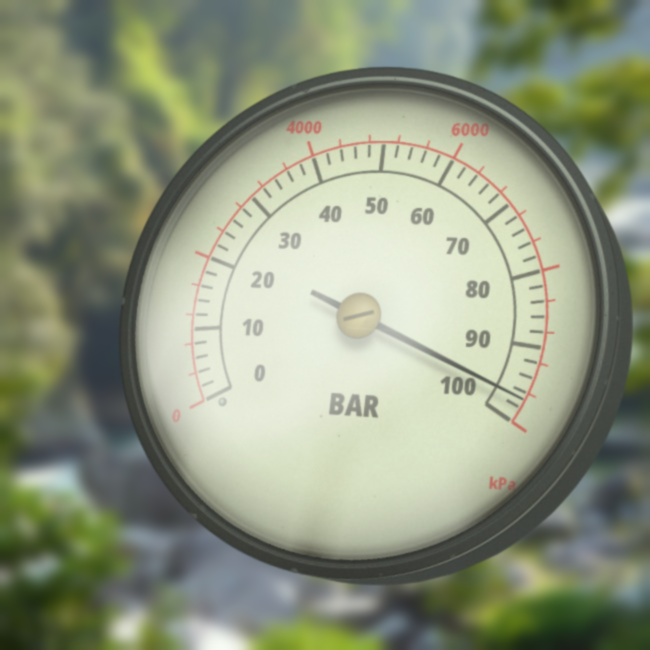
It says 97; bar
